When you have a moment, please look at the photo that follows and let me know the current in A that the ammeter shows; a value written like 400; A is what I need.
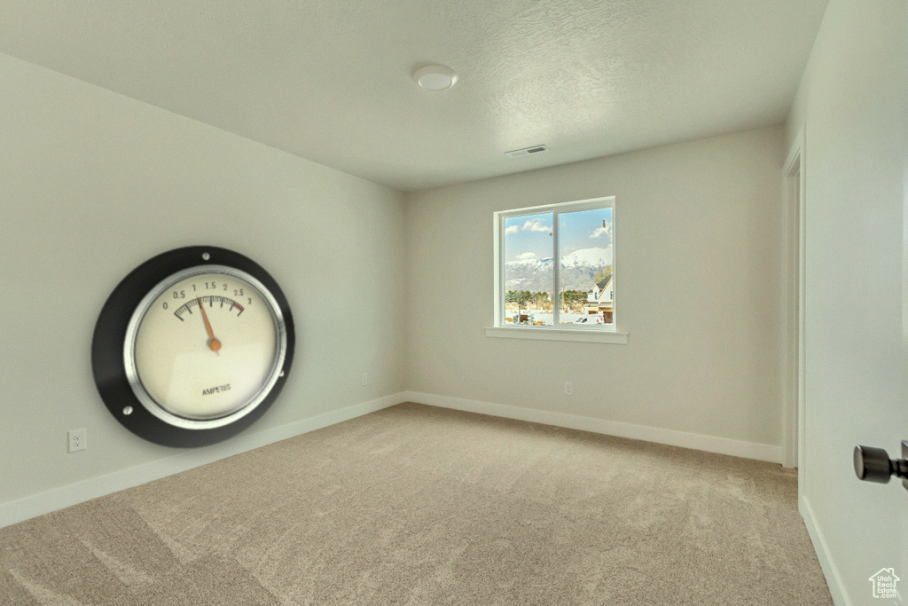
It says 1; A
